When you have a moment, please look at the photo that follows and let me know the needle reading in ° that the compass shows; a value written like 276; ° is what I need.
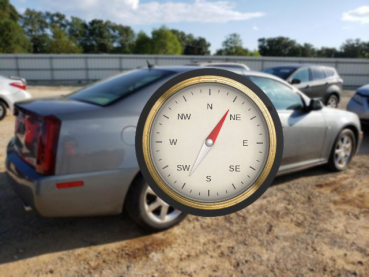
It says 30; °
